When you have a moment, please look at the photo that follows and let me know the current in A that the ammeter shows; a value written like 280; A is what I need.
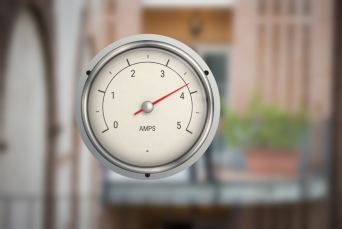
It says 3.75; A
